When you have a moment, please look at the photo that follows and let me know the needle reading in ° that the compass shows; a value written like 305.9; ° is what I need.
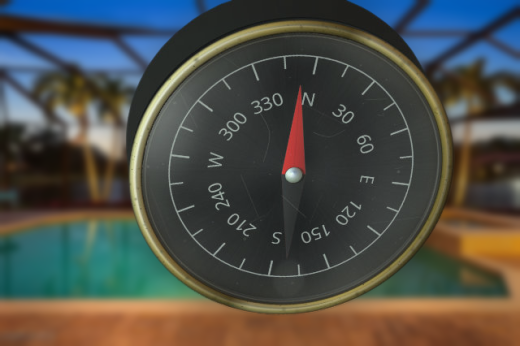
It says 352.5; °
